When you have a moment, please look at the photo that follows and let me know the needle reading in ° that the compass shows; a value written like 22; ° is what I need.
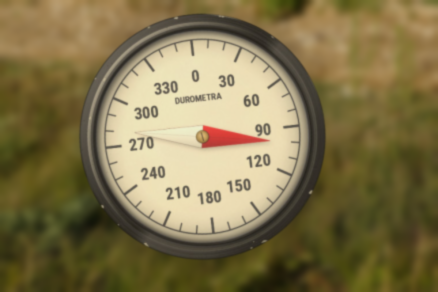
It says 100; °
